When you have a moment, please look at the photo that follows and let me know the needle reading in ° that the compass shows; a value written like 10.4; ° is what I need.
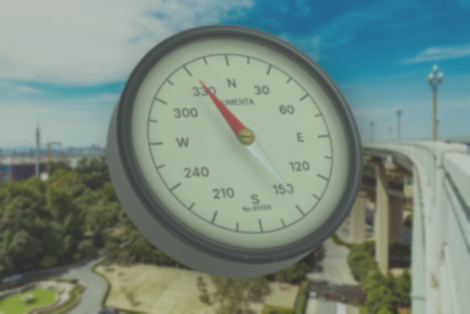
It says 330; °
